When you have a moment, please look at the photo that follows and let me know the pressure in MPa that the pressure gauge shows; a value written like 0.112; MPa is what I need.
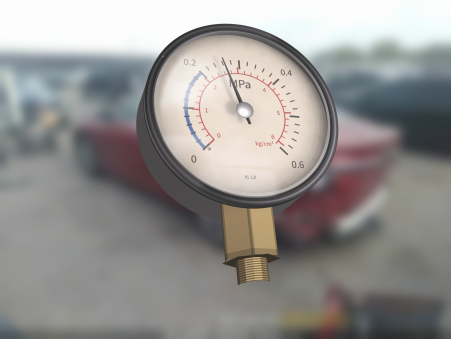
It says 0.26; MPa
